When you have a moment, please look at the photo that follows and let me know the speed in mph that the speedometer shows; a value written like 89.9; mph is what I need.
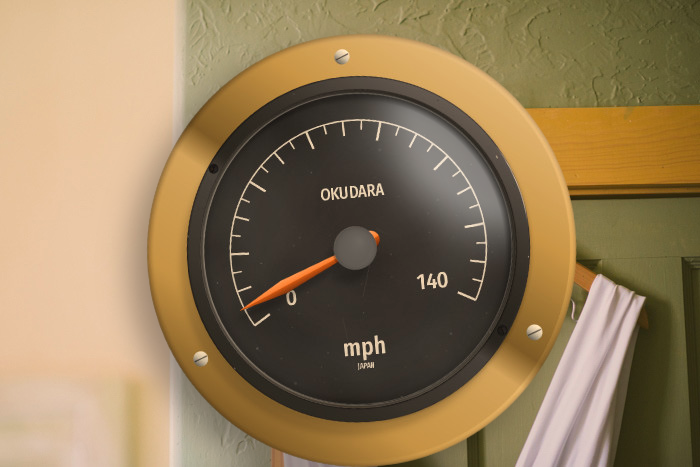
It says 5; mph
